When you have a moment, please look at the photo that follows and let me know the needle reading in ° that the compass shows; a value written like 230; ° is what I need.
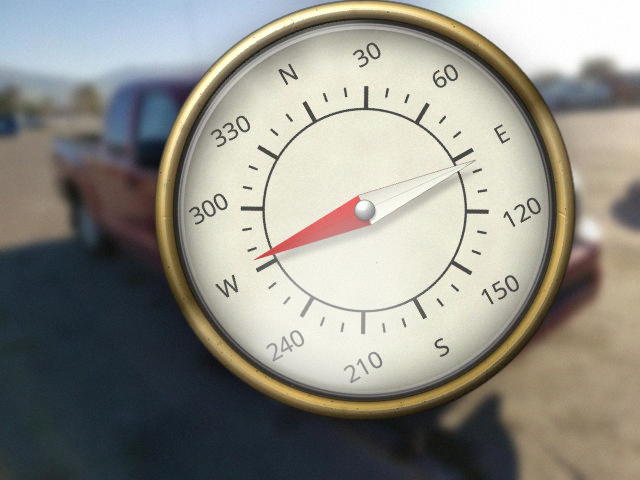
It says 275; °
